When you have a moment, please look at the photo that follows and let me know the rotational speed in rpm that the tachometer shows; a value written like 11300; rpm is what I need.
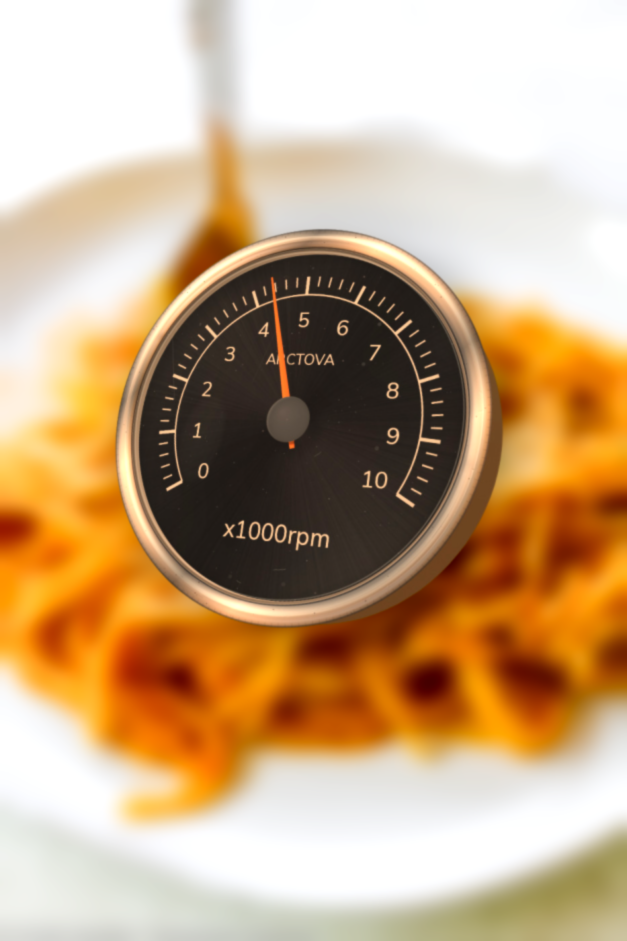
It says 4400; rpm
